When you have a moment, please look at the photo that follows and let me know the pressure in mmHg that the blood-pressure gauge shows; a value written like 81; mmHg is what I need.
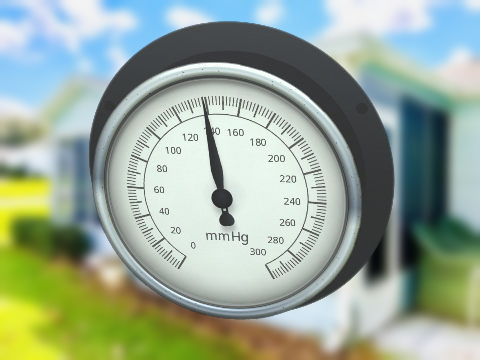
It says 140; mmHg
